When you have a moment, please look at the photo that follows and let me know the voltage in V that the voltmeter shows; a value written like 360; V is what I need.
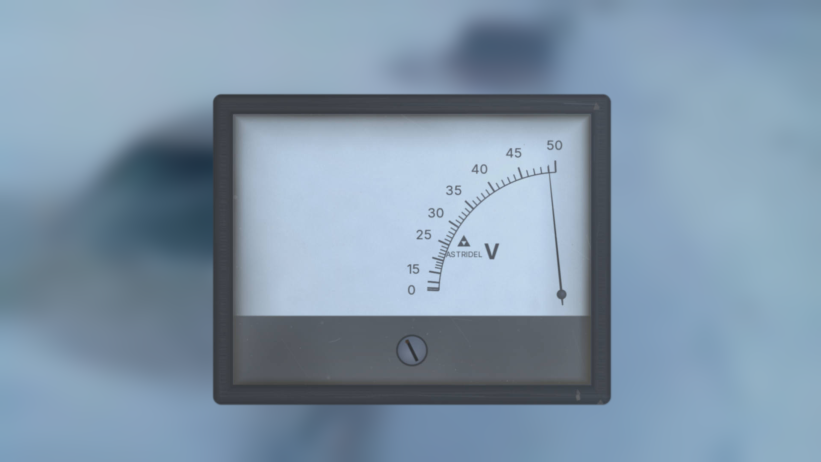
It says 49; V
